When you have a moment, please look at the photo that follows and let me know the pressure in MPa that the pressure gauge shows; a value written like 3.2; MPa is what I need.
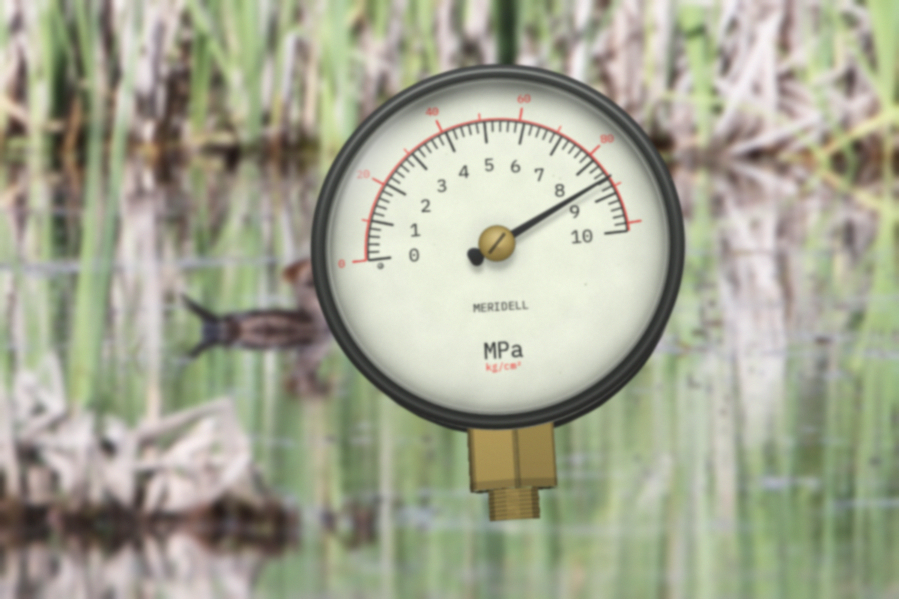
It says 8.6; MPa
